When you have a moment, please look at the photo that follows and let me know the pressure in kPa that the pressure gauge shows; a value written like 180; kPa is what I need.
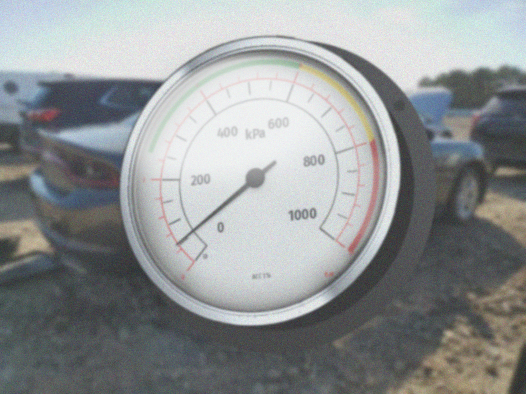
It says 50; kPa
